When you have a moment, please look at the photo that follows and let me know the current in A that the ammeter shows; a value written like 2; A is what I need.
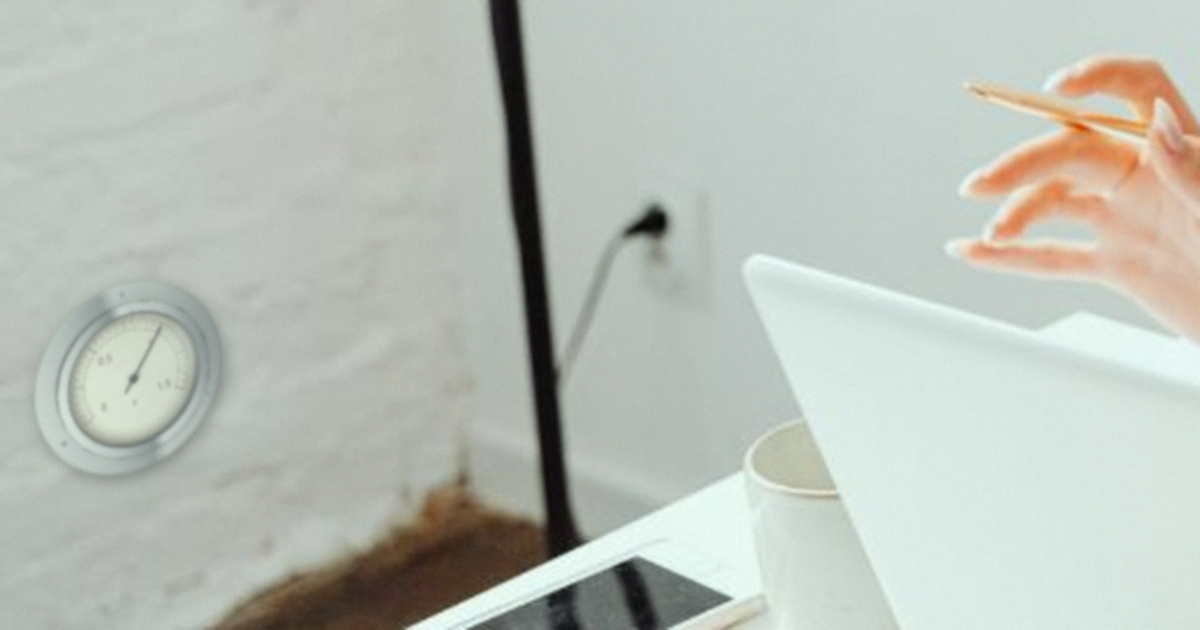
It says 1; A
